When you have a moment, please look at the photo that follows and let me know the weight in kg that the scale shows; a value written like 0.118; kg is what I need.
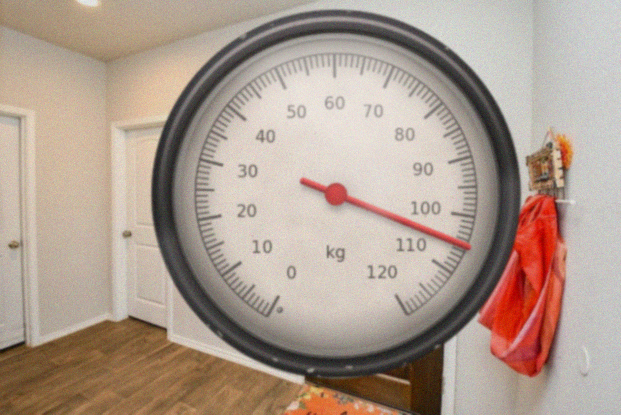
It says 105; kg
